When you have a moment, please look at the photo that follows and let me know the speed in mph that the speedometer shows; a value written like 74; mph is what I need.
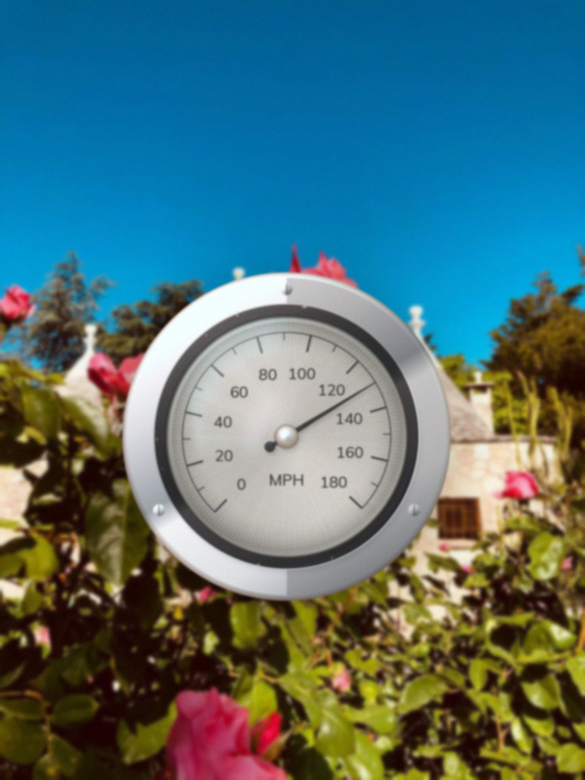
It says 130; mph
